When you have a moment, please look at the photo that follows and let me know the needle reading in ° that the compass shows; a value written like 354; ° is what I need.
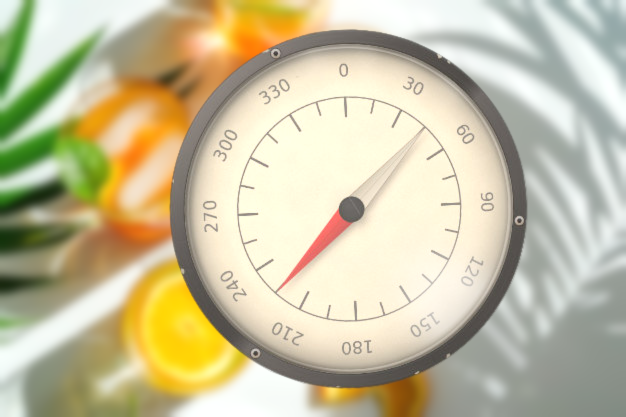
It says 225; °
